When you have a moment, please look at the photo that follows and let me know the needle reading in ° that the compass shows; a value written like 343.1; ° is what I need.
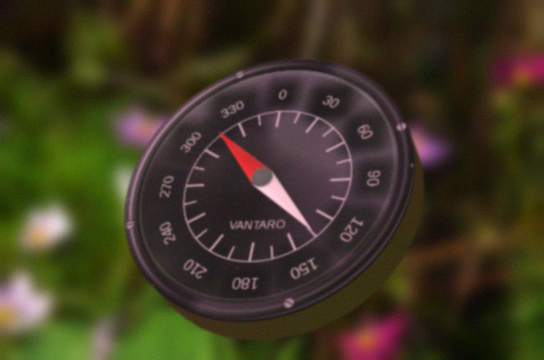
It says 315; °
